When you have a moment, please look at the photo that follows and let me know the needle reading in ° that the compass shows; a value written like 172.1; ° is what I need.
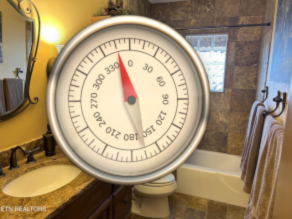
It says 345; °
